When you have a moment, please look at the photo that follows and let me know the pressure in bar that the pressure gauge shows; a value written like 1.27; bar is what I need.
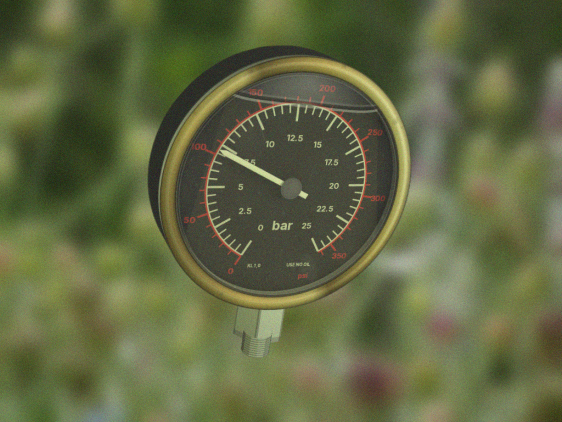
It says 7.25; bar
